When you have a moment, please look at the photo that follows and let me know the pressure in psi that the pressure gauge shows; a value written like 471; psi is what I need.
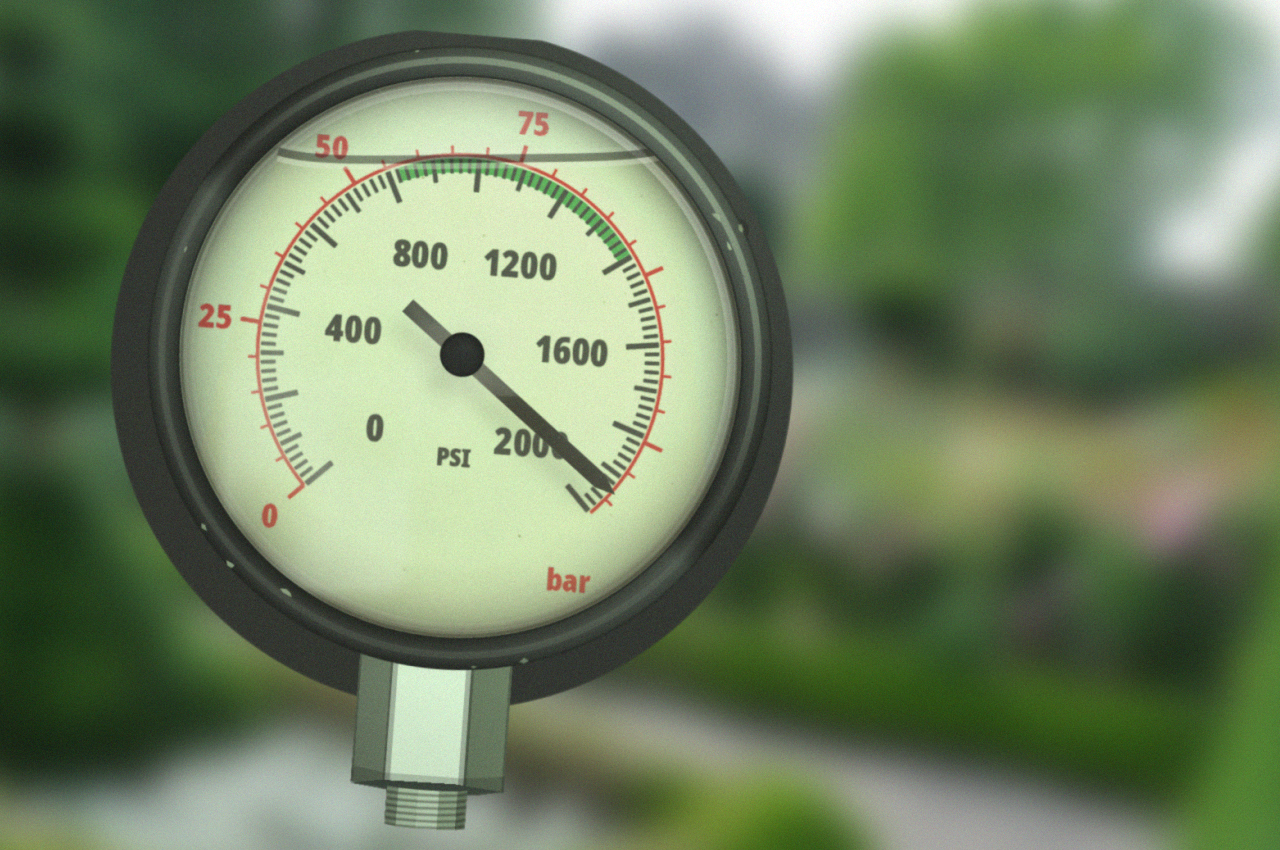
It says 1940; psi
